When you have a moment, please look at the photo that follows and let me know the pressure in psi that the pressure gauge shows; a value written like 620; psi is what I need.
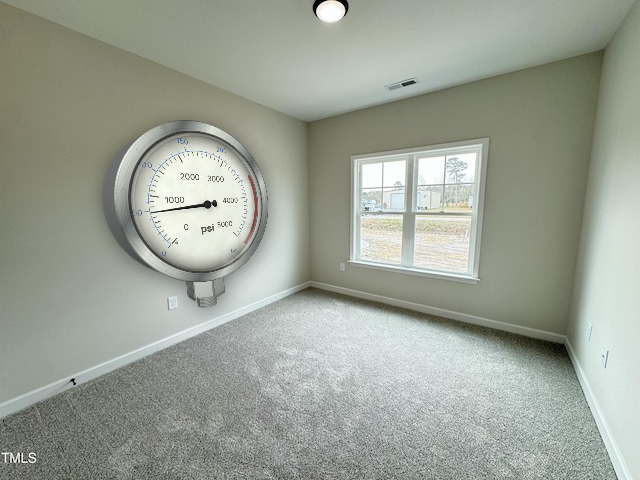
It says 700; psi
